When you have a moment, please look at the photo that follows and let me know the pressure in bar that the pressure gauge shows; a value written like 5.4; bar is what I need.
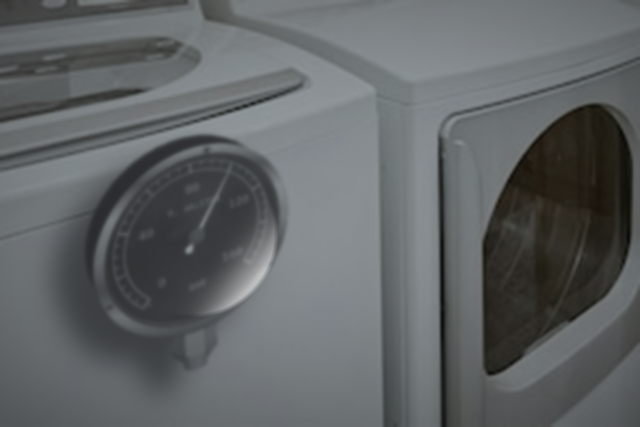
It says 100; bar
